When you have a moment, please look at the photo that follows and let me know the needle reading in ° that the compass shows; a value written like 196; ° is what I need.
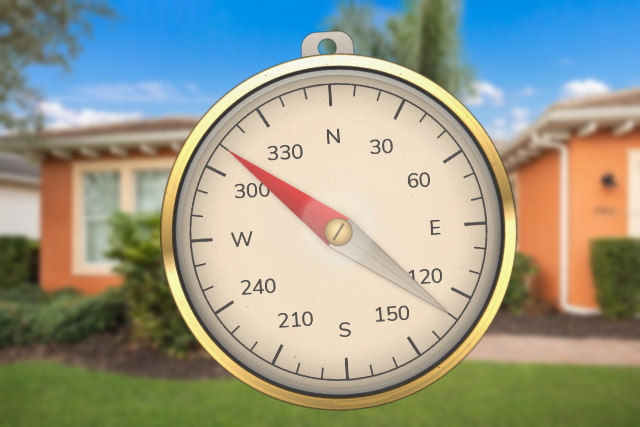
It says 310; °
